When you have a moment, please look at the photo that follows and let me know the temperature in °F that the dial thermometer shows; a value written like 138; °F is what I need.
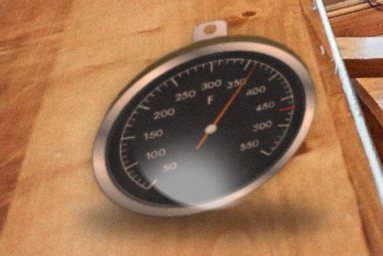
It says 360; °F
